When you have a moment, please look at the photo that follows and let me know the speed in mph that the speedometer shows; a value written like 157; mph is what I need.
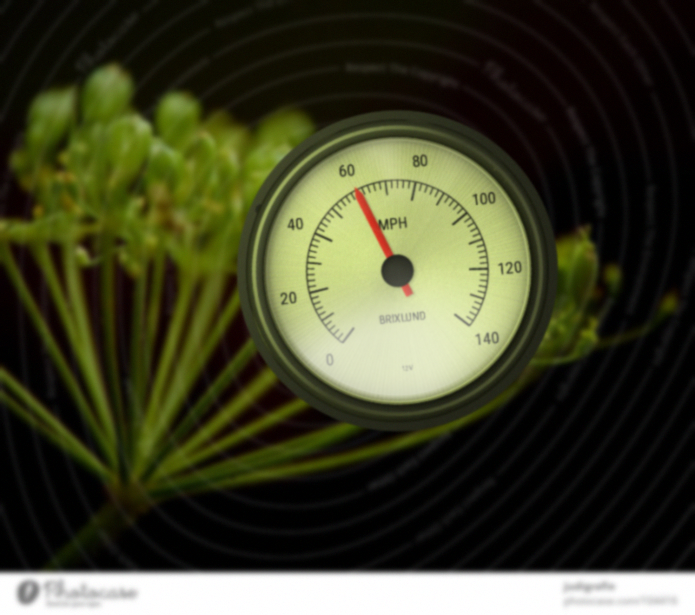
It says 60; mph
